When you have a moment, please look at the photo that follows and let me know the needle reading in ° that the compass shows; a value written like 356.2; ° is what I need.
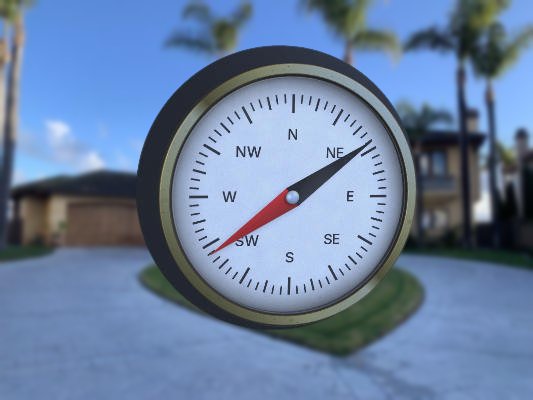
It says 235; °
